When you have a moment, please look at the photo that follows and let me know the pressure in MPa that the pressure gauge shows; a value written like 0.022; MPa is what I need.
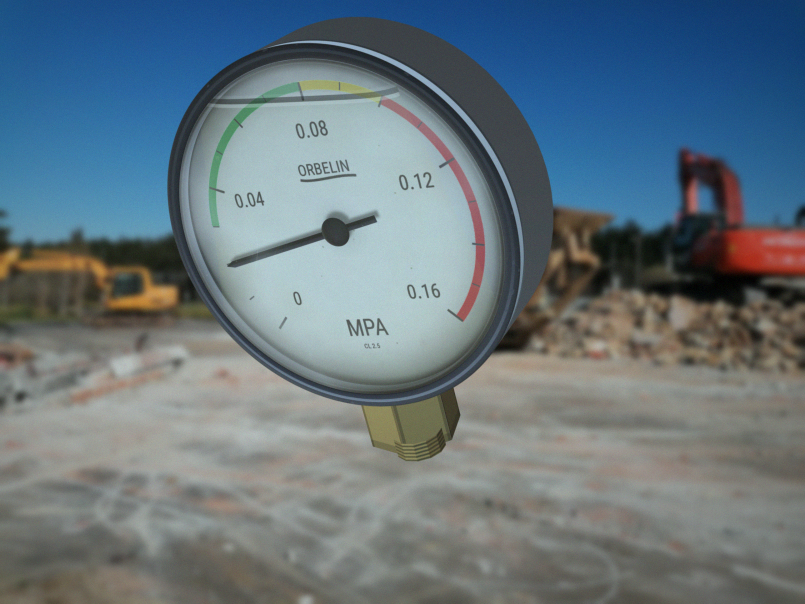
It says 0.02; MPa
